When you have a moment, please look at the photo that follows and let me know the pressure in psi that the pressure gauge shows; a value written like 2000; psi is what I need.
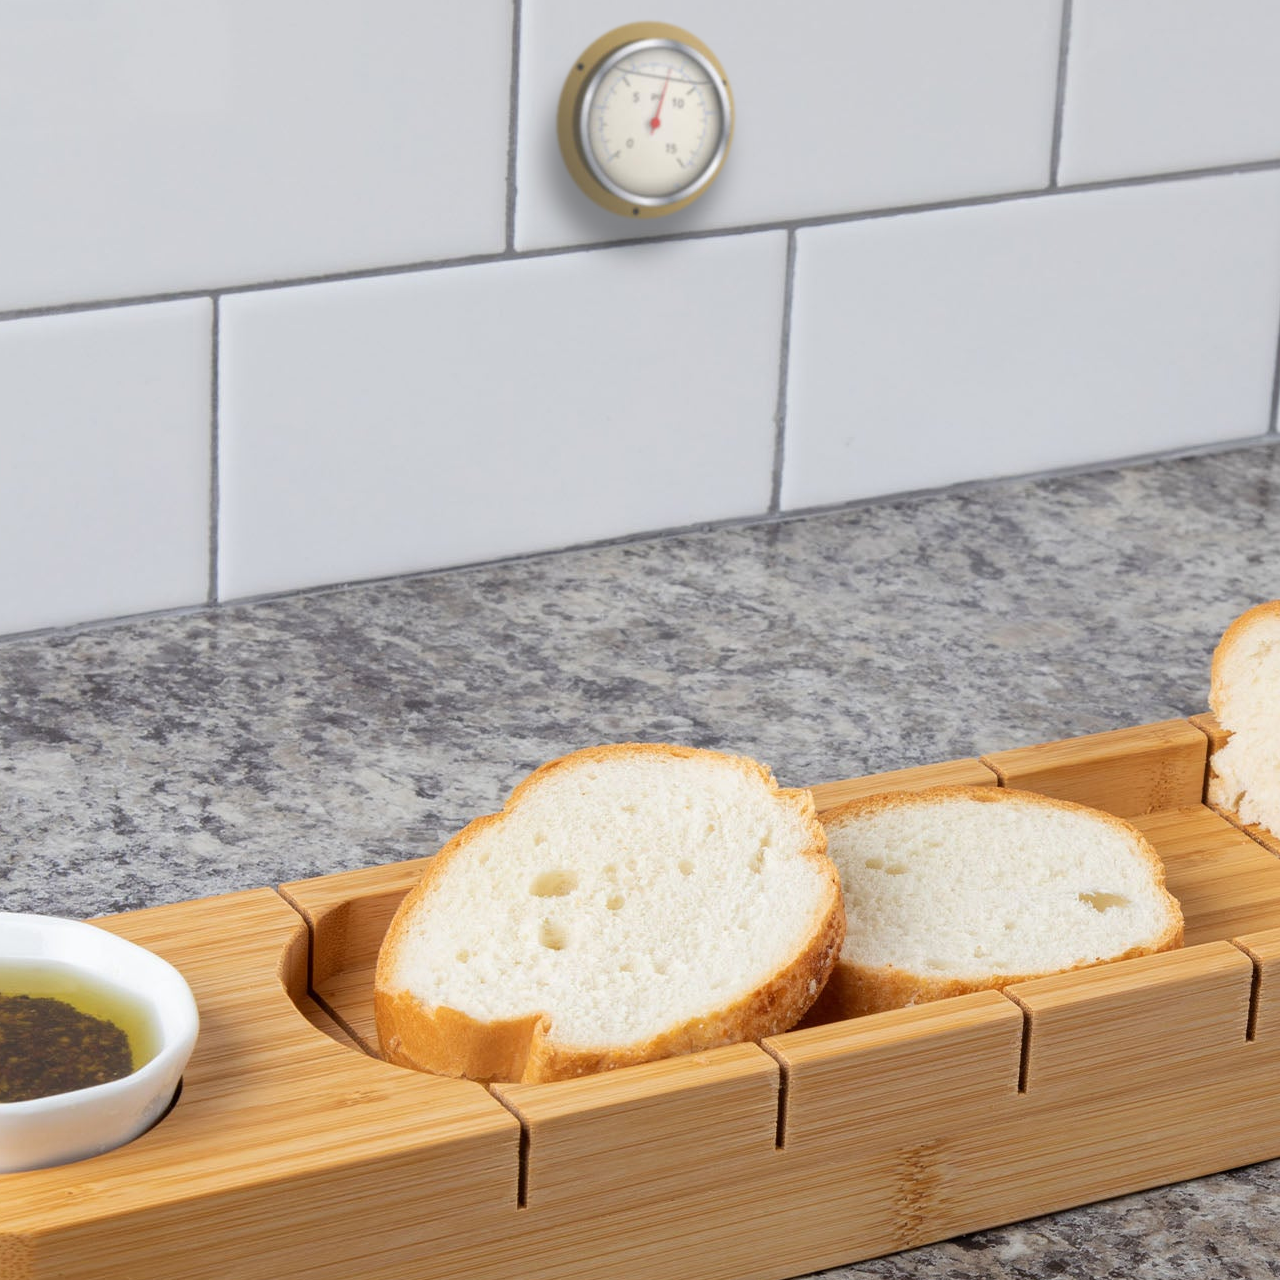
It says 8; psi
